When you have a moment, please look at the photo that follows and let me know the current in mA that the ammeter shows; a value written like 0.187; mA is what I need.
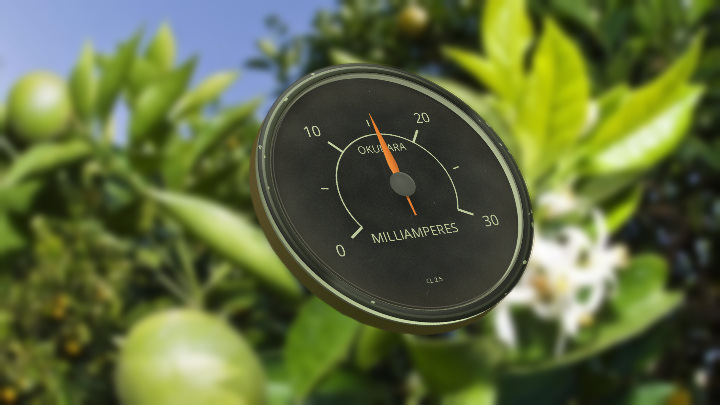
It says 15; mA
